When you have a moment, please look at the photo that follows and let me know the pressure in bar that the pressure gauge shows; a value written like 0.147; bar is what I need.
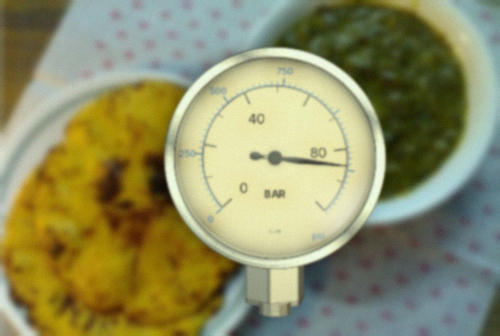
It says 85; bar
